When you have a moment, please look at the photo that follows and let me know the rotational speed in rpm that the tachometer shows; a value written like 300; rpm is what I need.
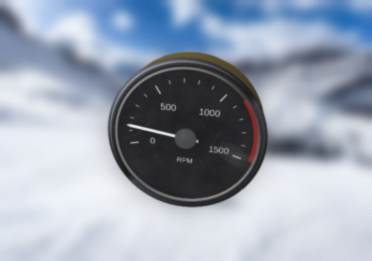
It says 150; rpm
